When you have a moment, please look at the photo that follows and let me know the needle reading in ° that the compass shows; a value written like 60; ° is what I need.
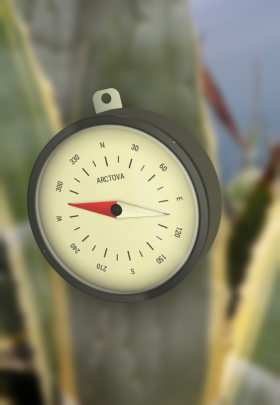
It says 285; °
